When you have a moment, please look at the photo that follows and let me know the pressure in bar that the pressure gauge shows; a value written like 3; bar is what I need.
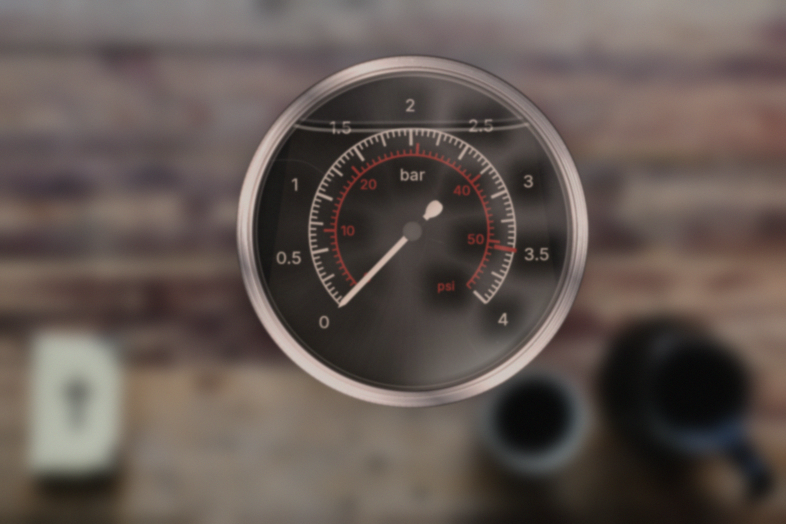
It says 0; bar
